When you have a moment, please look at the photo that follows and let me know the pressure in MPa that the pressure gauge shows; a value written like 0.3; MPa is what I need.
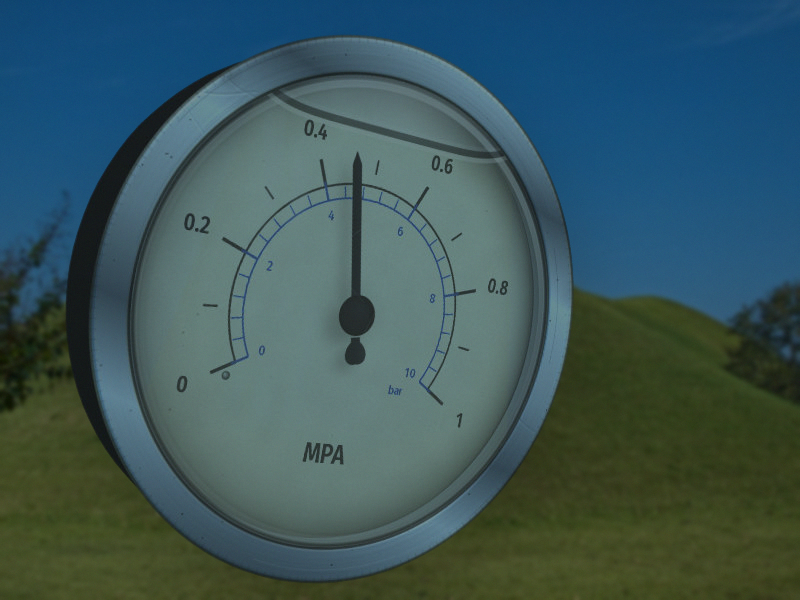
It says 0.45; MPa
